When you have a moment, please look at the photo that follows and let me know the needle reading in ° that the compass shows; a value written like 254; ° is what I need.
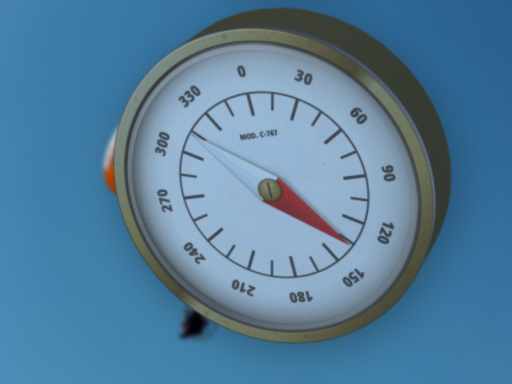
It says 135; °
